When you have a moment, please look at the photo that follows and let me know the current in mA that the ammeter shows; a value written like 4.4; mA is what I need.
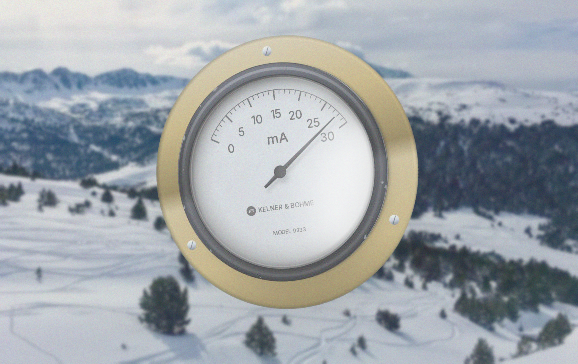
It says 28; mA
